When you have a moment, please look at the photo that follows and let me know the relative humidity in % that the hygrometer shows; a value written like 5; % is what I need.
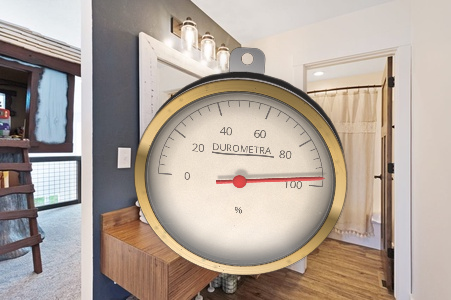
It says 96; %
